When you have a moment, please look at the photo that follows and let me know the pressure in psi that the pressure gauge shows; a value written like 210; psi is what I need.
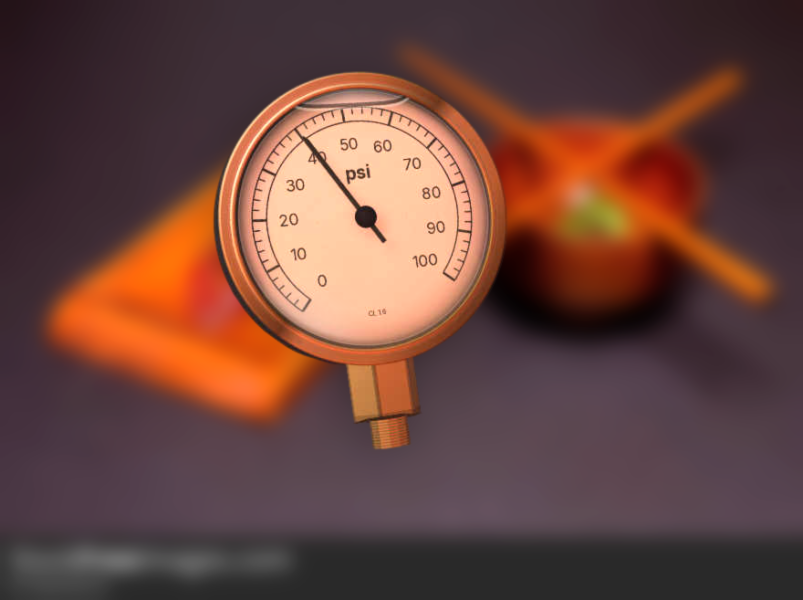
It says 40; psi
